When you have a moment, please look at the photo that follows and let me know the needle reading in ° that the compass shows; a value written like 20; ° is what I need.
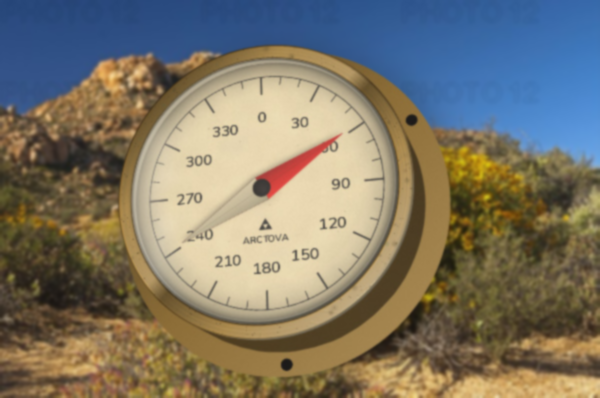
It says 60; °
